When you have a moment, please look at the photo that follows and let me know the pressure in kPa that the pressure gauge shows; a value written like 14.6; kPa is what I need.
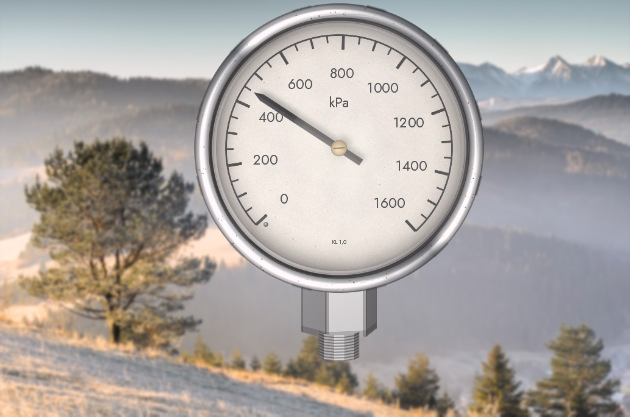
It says 450; kPa
